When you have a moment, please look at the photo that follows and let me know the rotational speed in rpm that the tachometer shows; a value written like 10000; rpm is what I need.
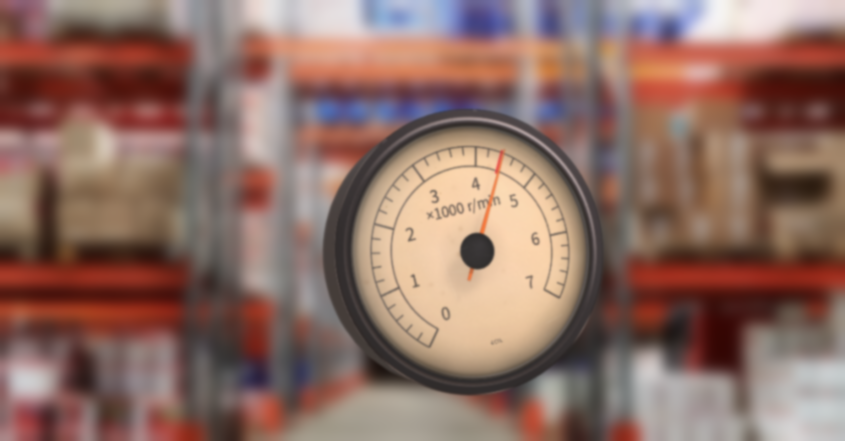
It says 4400; rpm
